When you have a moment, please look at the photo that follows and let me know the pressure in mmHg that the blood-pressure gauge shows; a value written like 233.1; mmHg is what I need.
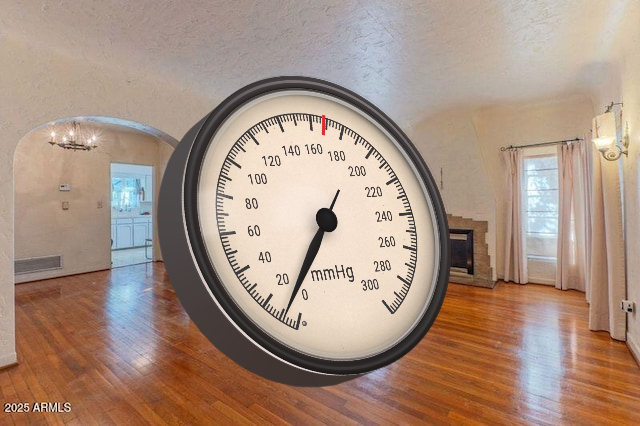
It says 10; mmHg
